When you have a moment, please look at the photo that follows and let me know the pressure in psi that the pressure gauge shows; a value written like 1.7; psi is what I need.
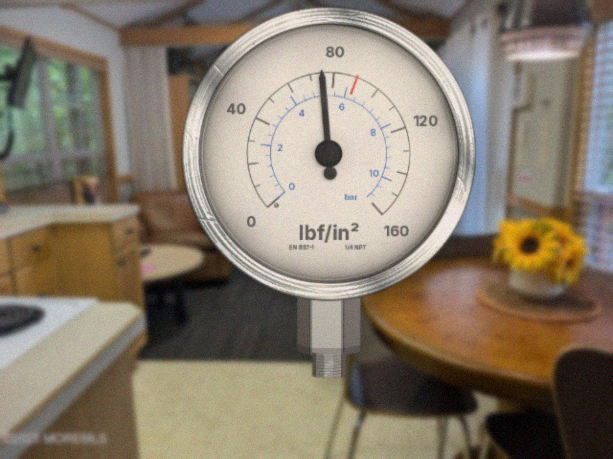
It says 75; psi
